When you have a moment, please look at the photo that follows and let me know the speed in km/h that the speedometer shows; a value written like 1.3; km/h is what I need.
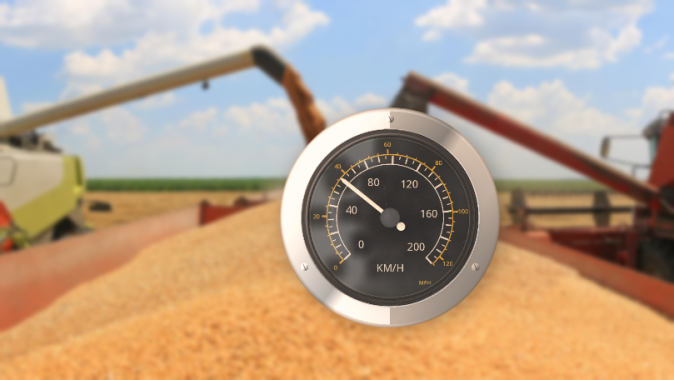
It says 60; km/h
